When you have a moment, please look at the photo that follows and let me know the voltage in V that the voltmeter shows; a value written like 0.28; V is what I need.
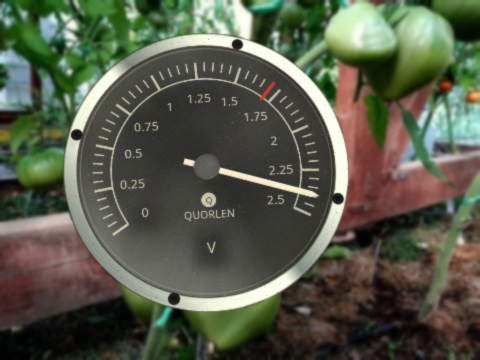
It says 2.4; V
